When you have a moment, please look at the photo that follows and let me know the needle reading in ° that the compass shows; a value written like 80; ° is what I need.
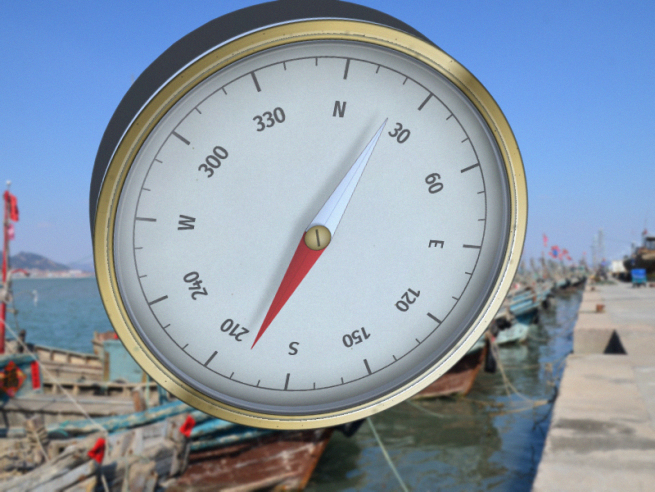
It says 200; °
